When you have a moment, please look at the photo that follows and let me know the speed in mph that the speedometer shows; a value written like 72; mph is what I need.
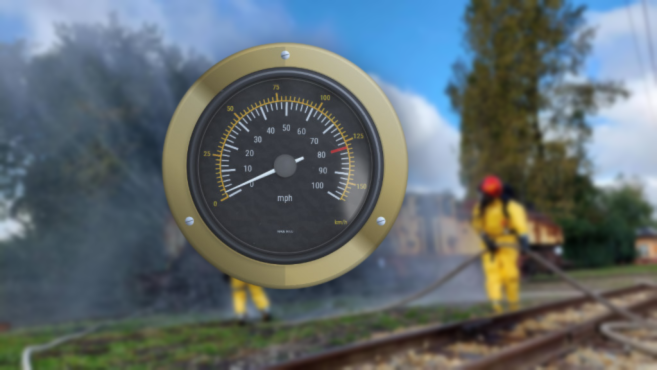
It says 2; mph
